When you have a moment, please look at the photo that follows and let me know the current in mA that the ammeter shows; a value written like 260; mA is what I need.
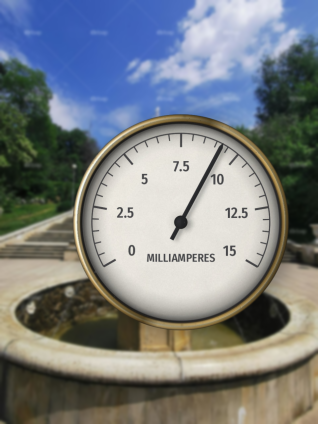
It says 9.25; mA
